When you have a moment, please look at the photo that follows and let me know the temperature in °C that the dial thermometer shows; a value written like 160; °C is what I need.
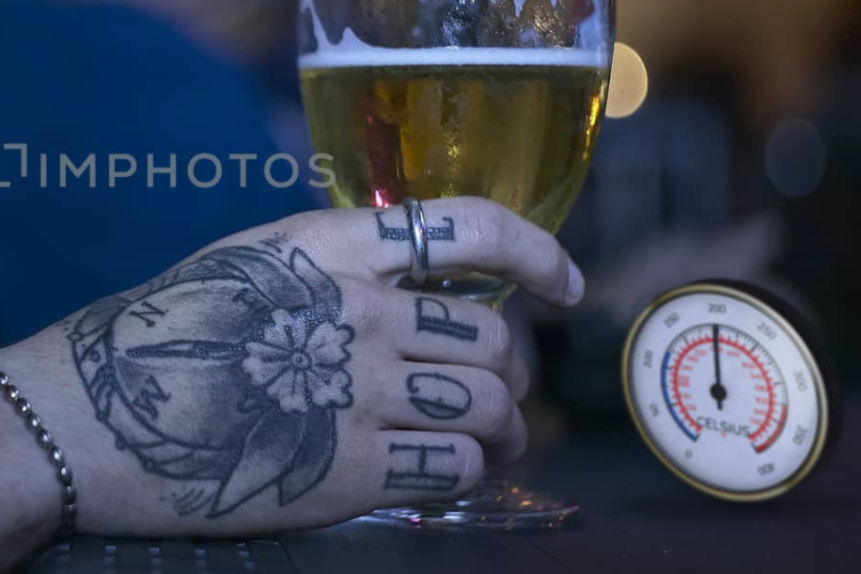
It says 200; °C
